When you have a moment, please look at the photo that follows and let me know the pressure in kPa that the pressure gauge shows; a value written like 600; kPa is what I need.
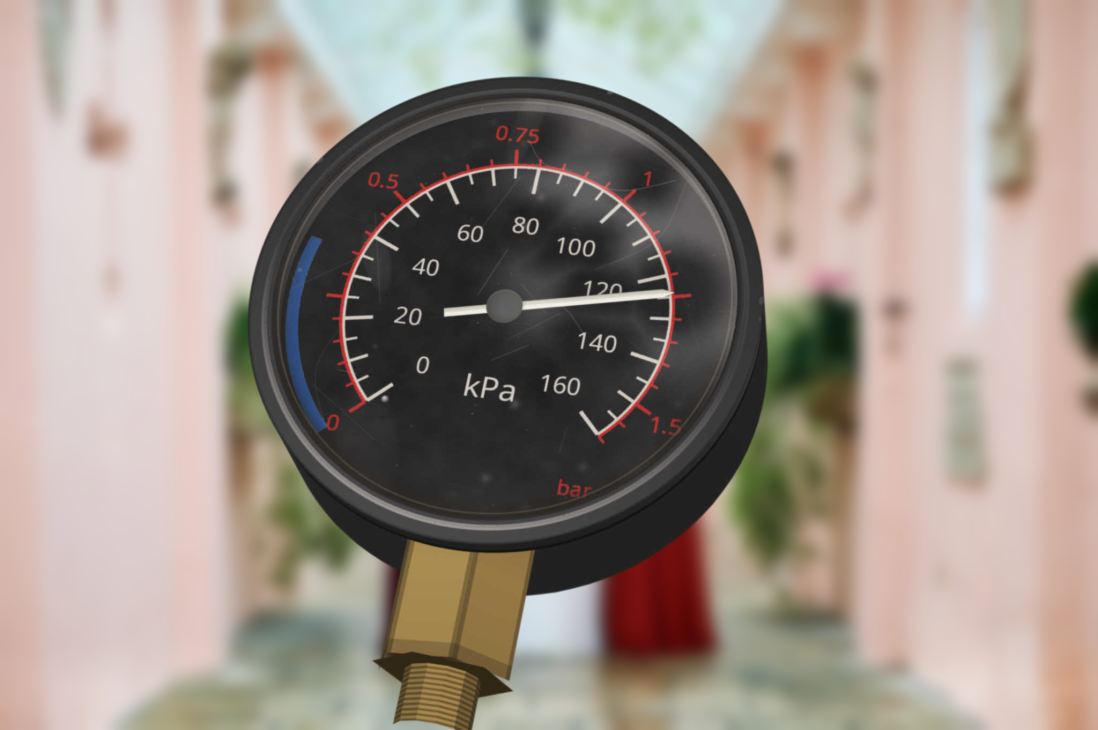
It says 125; kPa
